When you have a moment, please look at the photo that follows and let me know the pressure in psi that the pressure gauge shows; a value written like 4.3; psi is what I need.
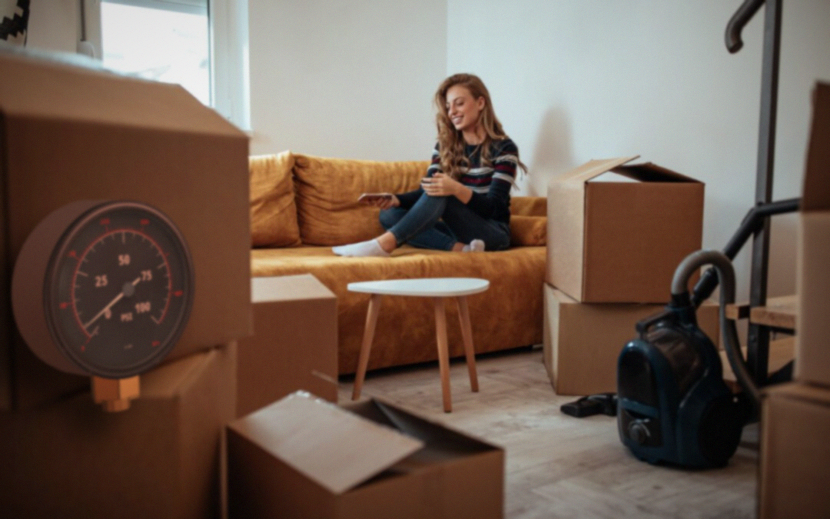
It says 5; psi
